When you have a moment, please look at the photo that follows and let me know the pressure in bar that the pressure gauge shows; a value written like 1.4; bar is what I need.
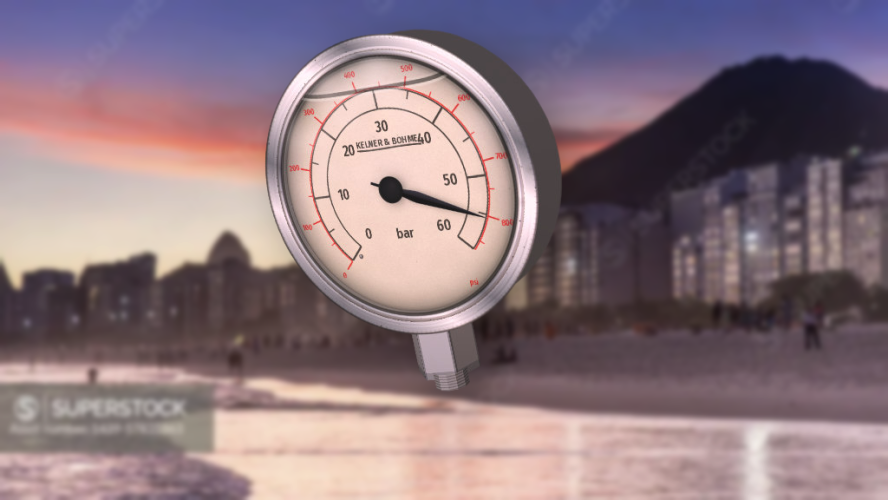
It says 55; bar
